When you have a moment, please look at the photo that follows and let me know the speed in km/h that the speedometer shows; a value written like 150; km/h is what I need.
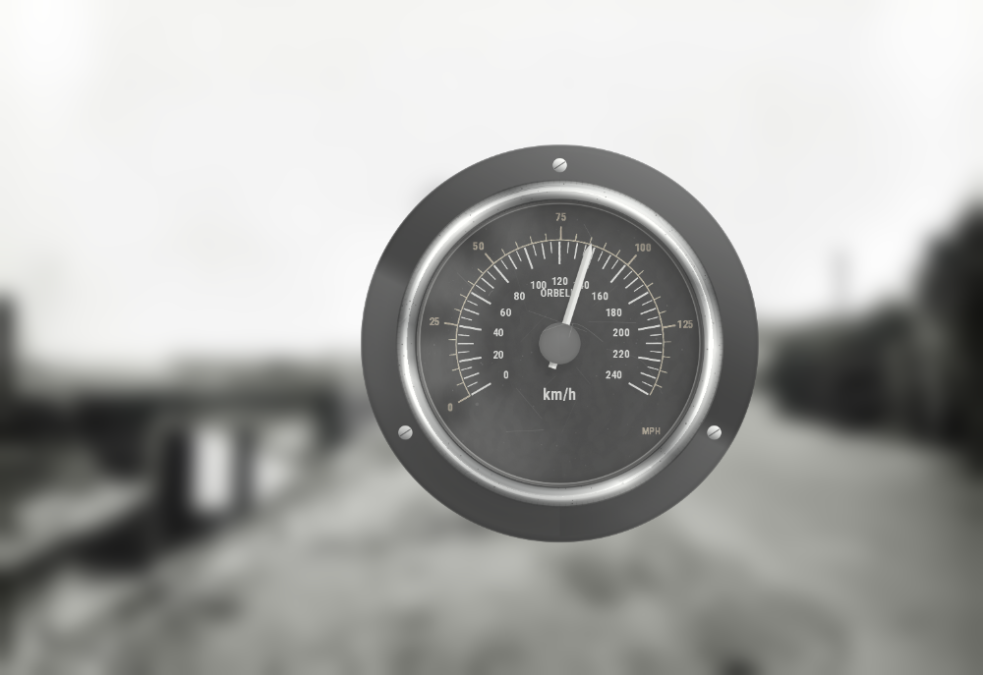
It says 137.5; km/h
